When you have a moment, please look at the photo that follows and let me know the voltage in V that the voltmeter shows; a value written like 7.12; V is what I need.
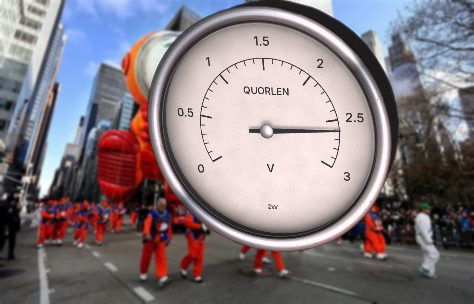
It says 2.6; V
